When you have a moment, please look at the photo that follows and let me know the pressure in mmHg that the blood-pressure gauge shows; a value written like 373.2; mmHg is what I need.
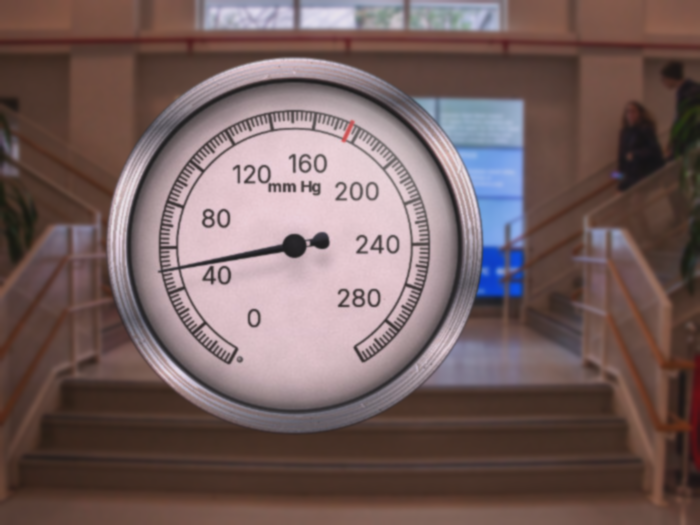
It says 50; mmHg
